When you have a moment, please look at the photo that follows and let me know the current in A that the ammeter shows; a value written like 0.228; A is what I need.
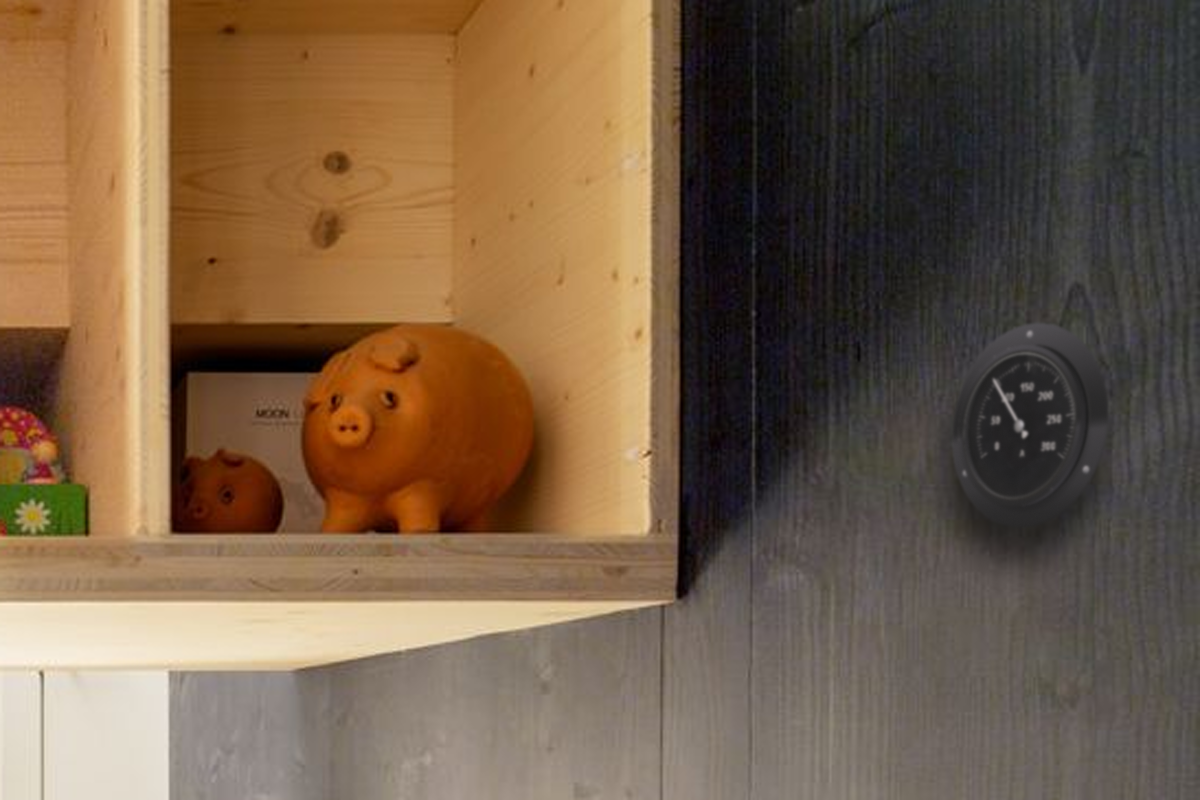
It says 100; A
